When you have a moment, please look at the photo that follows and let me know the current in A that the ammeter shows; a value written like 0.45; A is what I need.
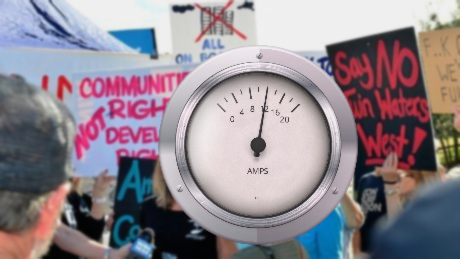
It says 12; A
